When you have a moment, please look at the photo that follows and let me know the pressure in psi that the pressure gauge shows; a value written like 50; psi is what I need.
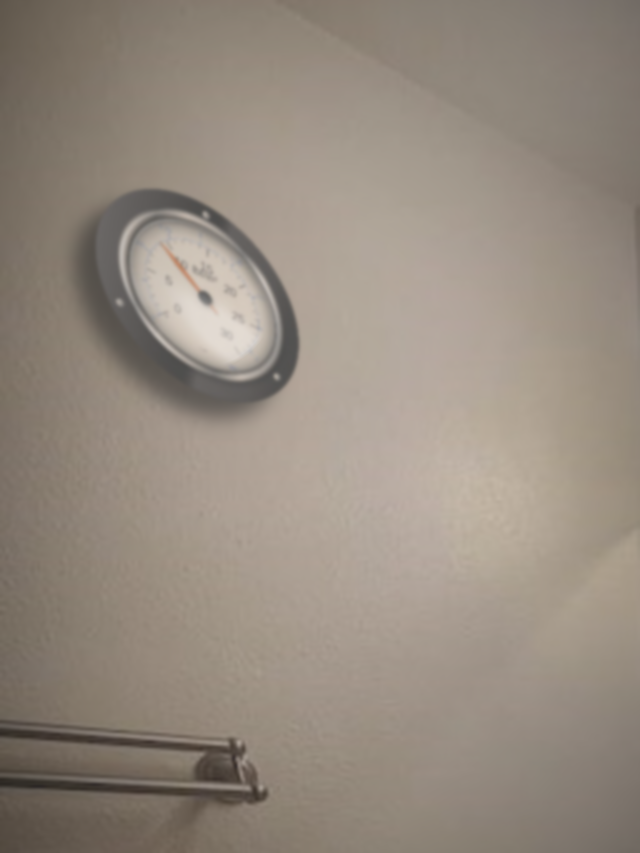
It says 9; psi
